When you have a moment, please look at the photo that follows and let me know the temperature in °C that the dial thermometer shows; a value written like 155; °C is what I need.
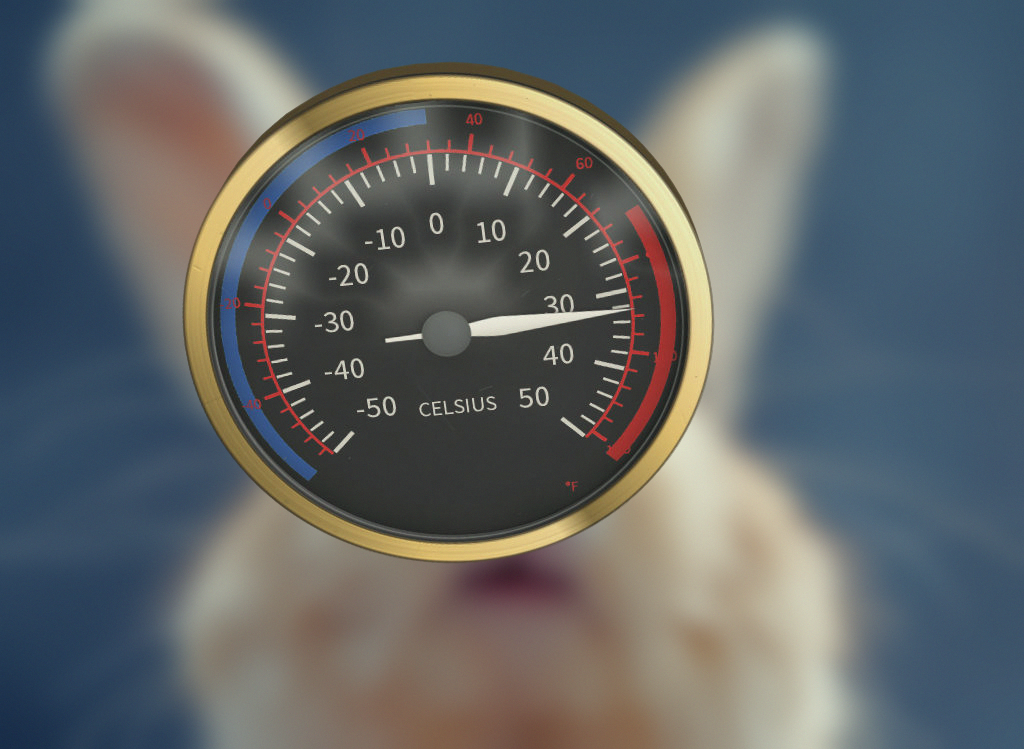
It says 32; °C
